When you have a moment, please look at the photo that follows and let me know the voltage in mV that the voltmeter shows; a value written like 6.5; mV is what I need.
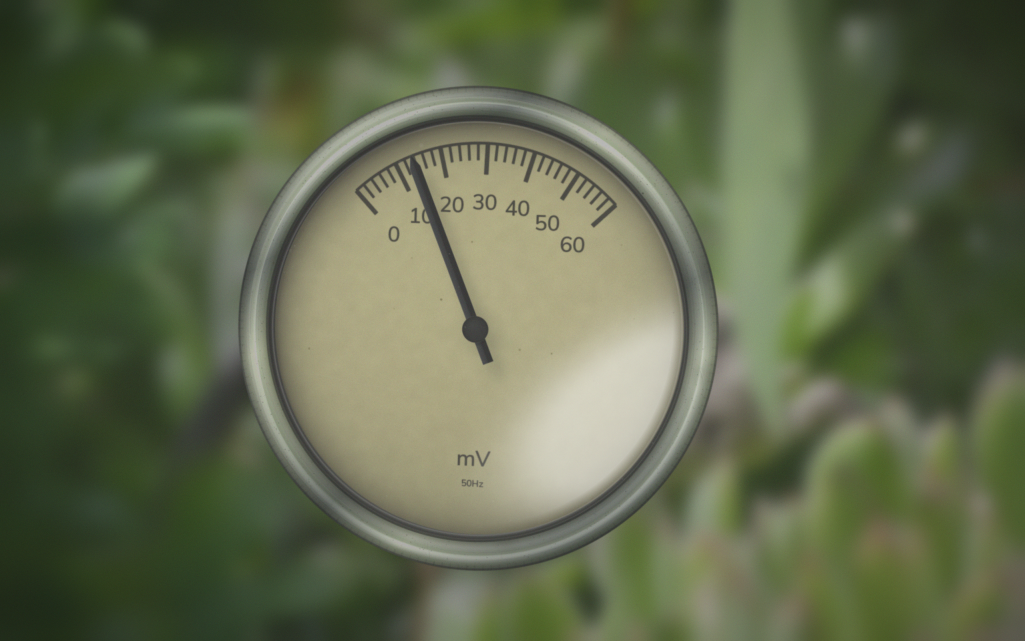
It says 14; mV
